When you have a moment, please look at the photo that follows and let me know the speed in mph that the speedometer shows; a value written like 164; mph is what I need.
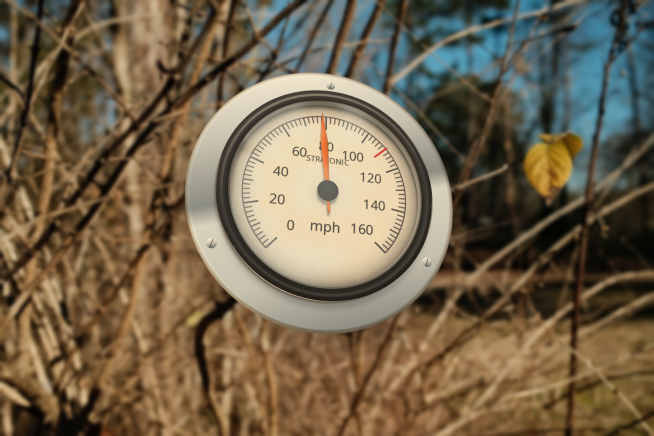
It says 78; mph
